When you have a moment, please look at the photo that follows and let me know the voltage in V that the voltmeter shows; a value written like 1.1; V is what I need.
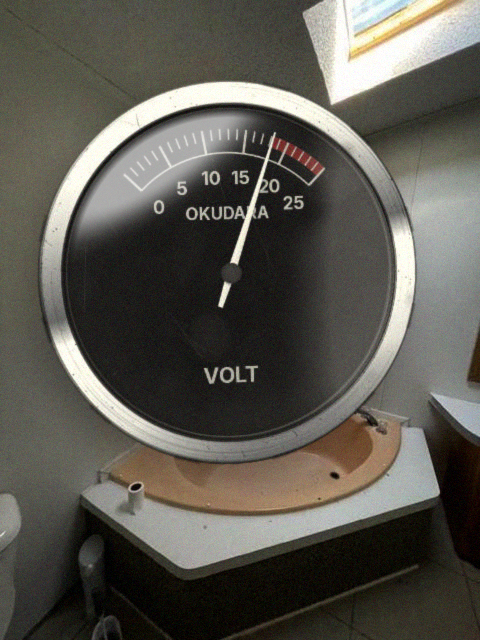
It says 18; V
